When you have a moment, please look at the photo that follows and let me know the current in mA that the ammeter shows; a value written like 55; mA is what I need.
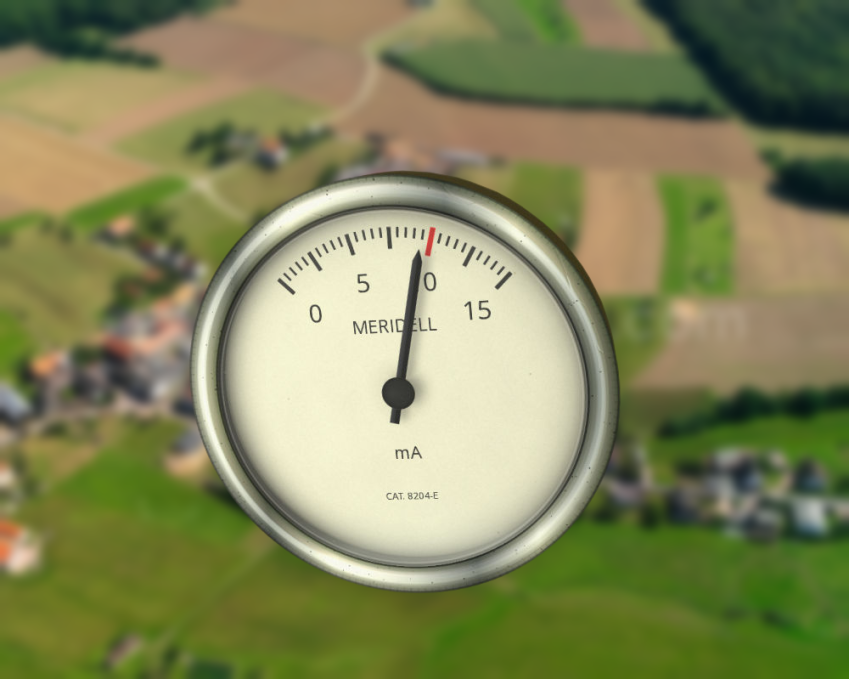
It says 9.5; mA
